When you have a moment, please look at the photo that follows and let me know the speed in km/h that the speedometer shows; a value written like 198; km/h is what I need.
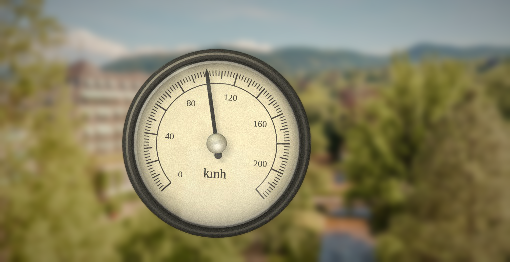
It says 100; km/h
